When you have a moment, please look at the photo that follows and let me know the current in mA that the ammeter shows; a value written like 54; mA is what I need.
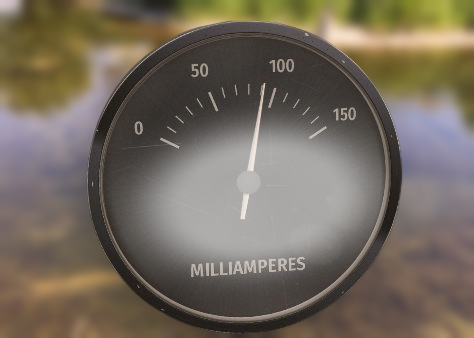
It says 90; mA
